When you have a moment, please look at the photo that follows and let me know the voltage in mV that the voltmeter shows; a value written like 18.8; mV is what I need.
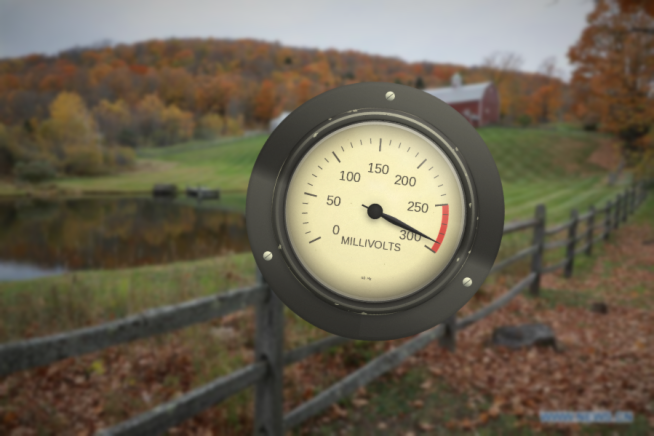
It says 290; mV
